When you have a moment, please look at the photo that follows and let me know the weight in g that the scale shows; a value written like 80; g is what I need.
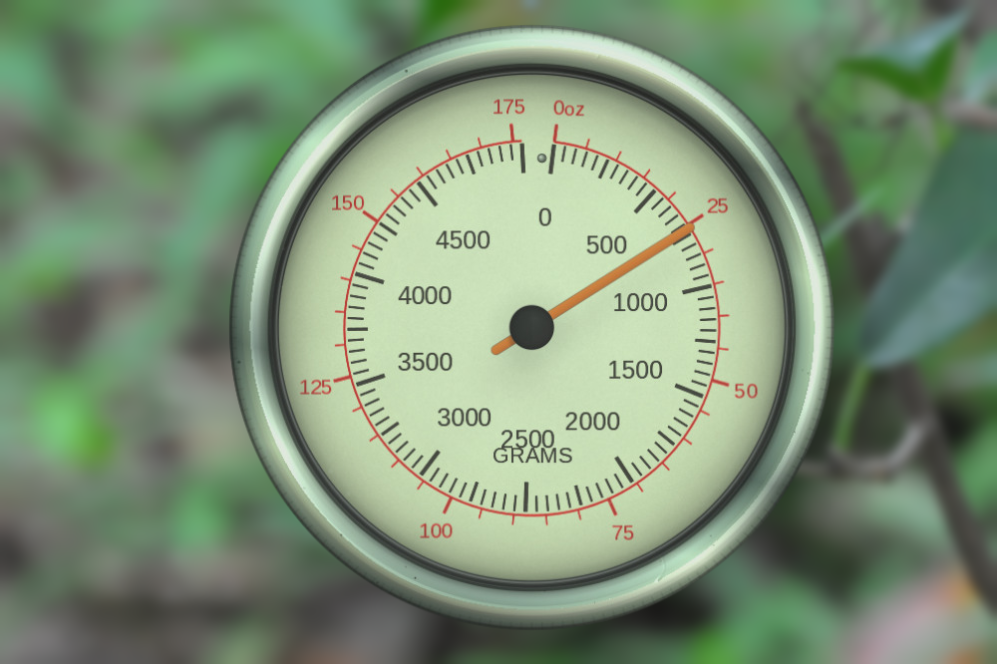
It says 725; g
